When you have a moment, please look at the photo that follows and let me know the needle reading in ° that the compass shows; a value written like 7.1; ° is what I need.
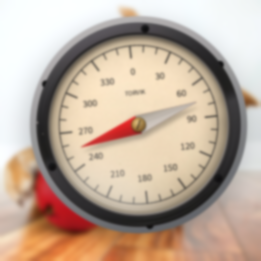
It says 255; °
